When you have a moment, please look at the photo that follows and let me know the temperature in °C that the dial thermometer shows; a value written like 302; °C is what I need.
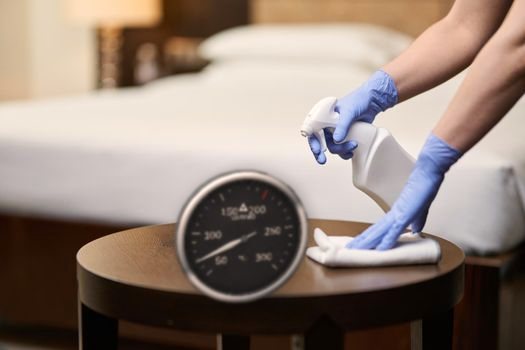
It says 70; °C
